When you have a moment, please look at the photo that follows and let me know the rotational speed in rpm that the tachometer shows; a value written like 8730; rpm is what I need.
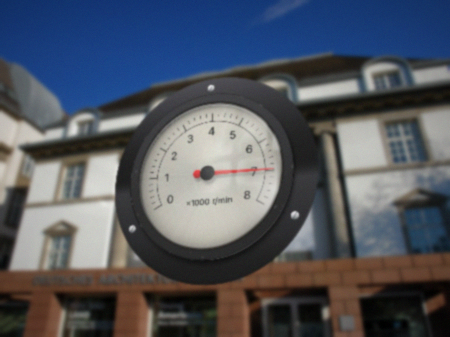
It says 7000; rpm
